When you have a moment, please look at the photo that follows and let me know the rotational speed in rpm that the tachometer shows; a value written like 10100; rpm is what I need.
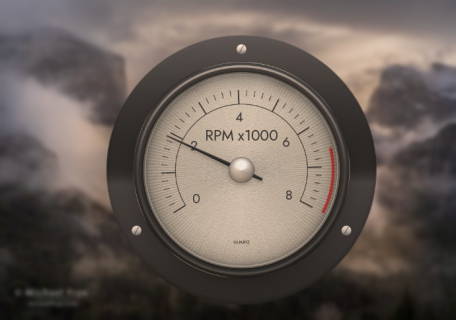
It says 1900; rpm
